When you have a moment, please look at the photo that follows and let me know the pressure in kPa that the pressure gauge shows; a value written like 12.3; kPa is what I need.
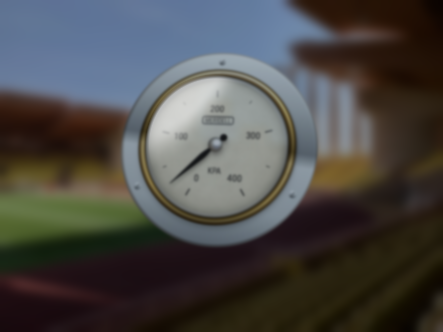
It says 25; kPa
